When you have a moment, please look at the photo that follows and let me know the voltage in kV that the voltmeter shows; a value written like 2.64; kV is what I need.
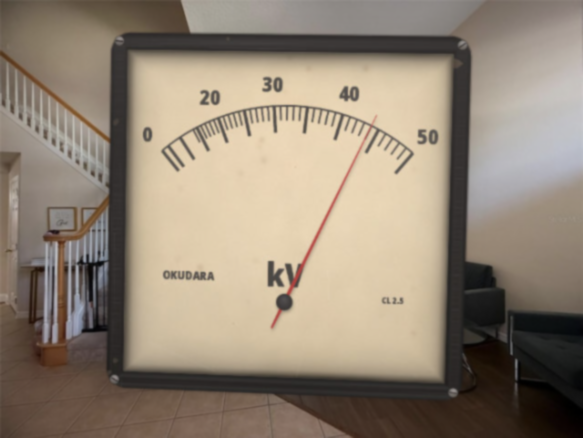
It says 44; kV
